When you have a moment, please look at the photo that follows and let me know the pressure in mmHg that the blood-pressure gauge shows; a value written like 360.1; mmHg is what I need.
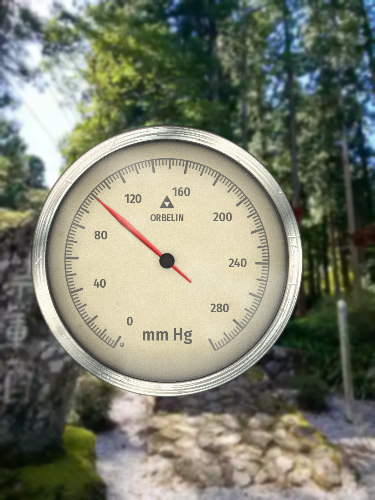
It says 100; mmHg
